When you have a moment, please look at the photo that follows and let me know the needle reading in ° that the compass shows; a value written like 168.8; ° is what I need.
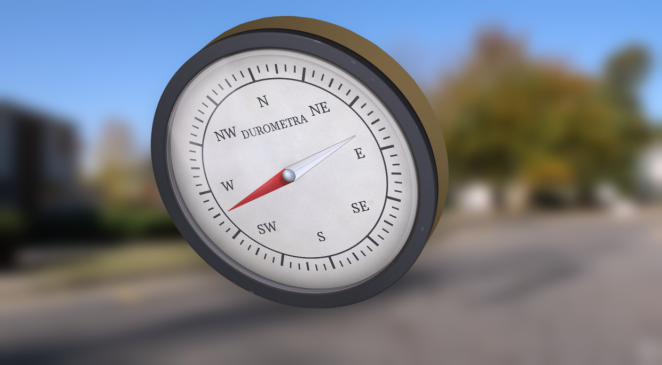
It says 255; °
